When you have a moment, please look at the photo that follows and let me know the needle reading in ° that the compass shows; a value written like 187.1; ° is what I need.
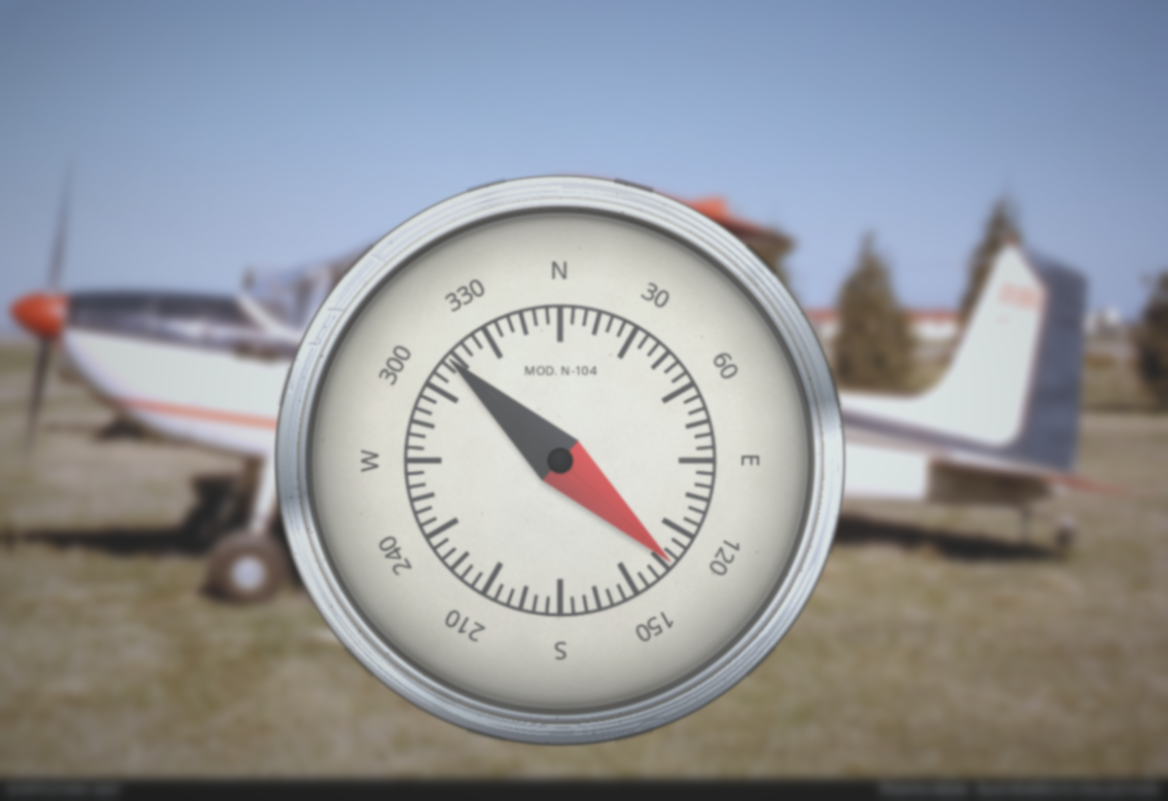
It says 132.5; °
